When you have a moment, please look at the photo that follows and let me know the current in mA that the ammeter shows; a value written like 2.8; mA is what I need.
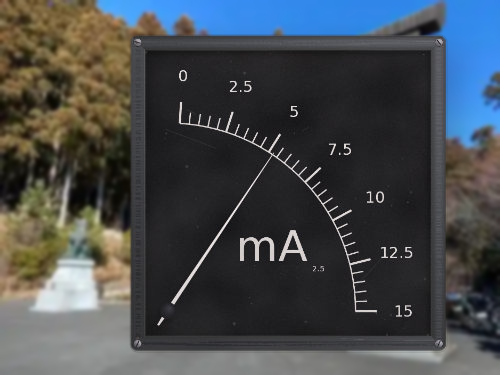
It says 5.25; mA
